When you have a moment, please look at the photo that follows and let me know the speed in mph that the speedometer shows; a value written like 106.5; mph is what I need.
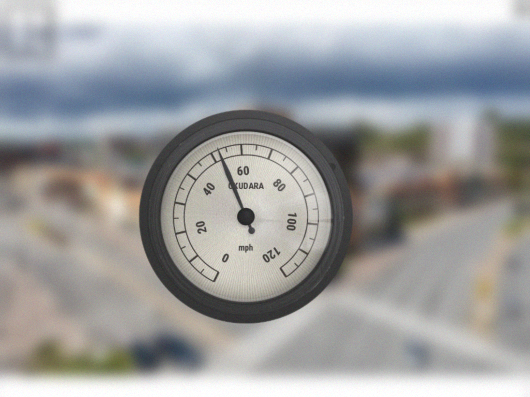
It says 52.5; mph
